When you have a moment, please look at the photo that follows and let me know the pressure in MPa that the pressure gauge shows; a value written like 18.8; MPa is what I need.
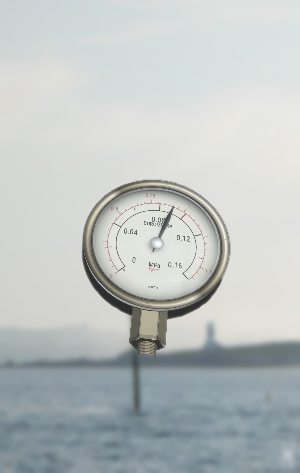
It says 0.09; MPa
